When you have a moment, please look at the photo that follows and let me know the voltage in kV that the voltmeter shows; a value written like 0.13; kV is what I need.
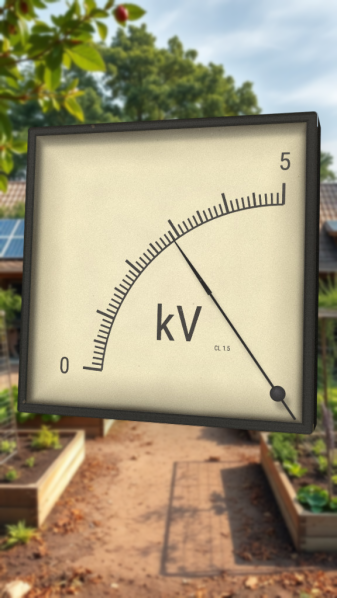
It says 2.9; kV
